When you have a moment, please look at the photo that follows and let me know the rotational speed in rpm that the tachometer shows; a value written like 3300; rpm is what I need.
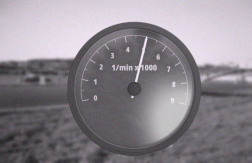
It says 5000; rpm
